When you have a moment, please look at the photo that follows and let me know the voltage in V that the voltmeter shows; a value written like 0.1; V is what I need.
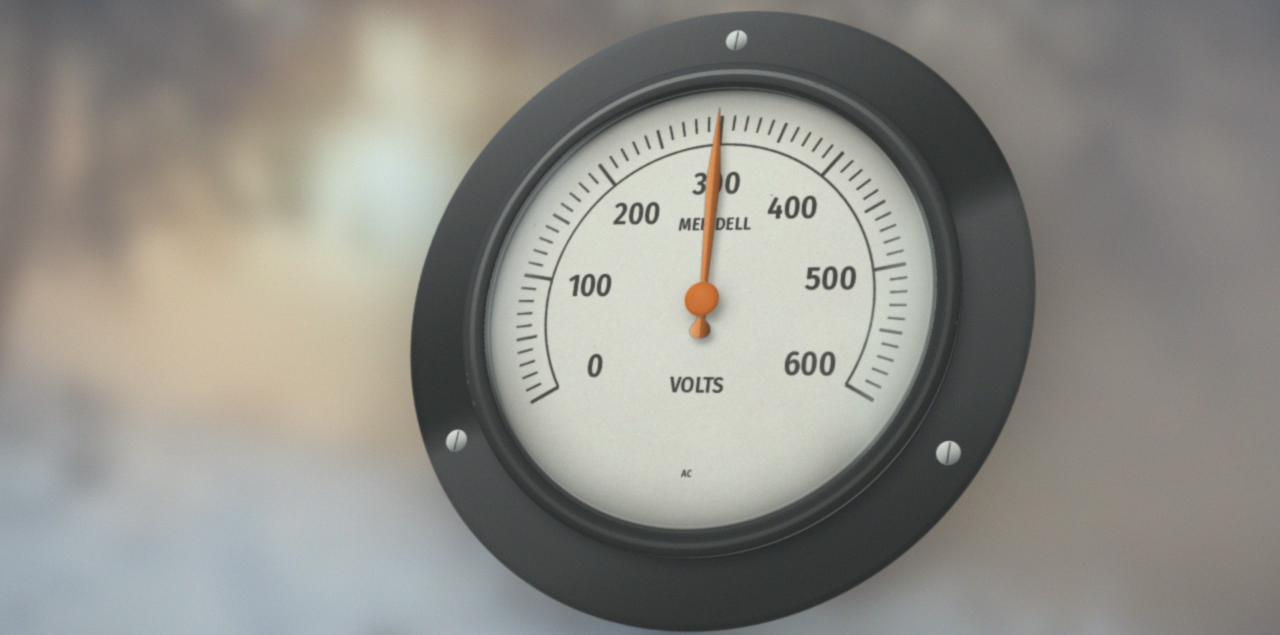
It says 300; V
